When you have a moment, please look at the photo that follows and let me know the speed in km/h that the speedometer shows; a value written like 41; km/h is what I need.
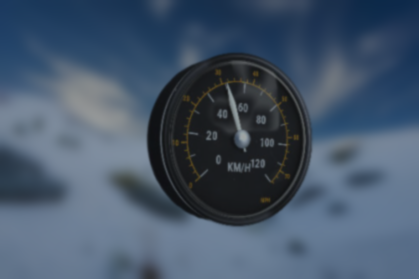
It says 50; km/h
